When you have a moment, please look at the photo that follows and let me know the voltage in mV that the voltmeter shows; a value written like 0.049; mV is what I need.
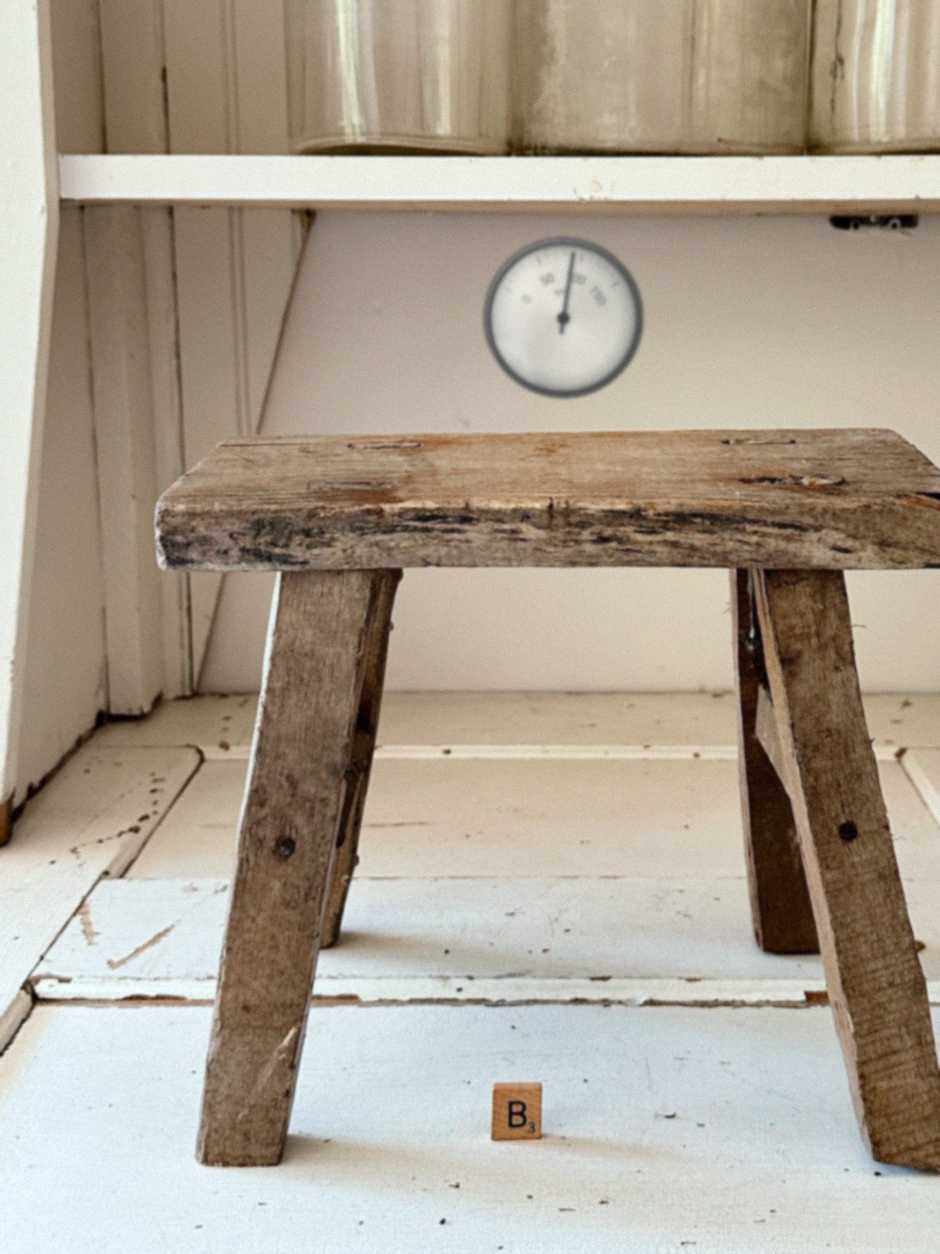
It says 90; mV
